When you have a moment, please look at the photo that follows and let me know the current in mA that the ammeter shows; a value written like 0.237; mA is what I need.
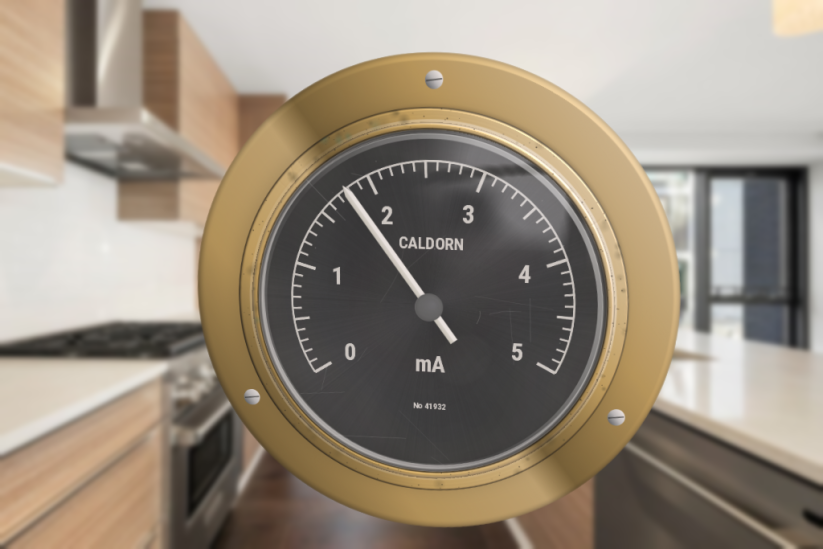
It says 1.8; mA
